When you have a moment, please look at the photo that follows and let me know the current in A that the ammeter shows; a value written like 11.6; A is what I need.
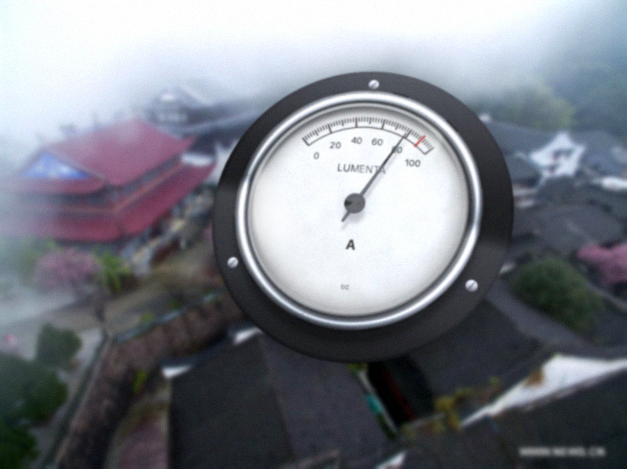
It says 80; A
